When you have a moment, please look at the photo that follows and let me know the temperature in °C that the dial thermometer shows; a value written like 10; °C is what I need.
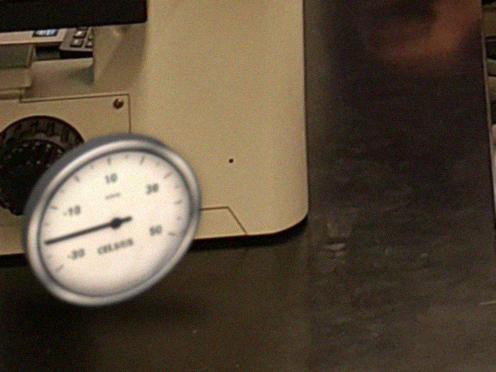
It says -20; °C
